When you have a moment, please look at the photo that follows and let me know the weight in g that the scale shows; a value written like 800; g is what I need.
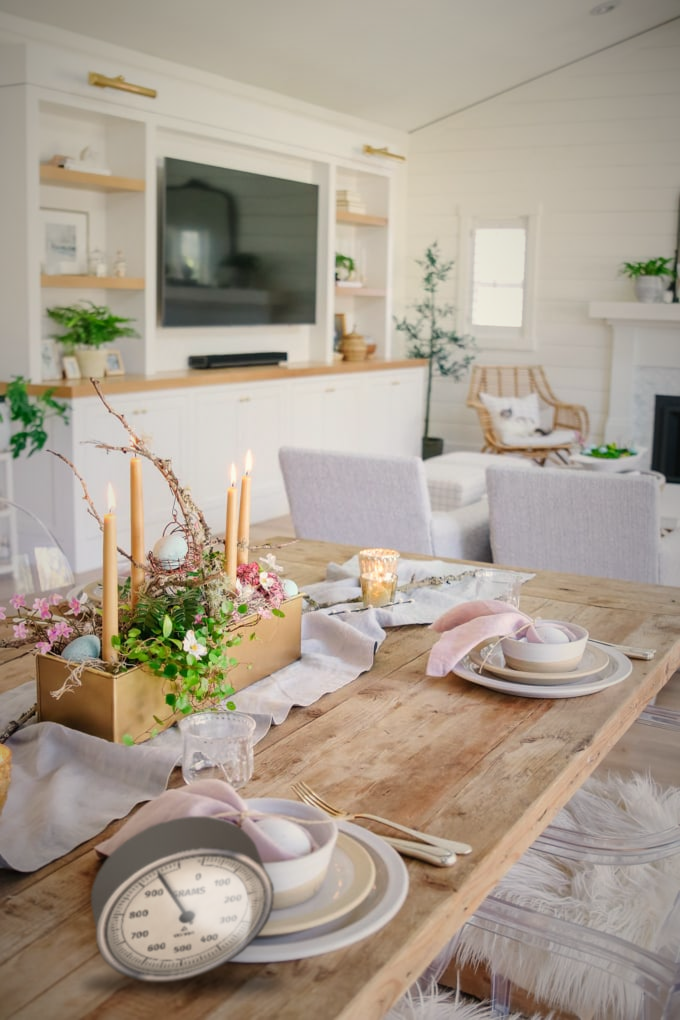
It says 950; g
